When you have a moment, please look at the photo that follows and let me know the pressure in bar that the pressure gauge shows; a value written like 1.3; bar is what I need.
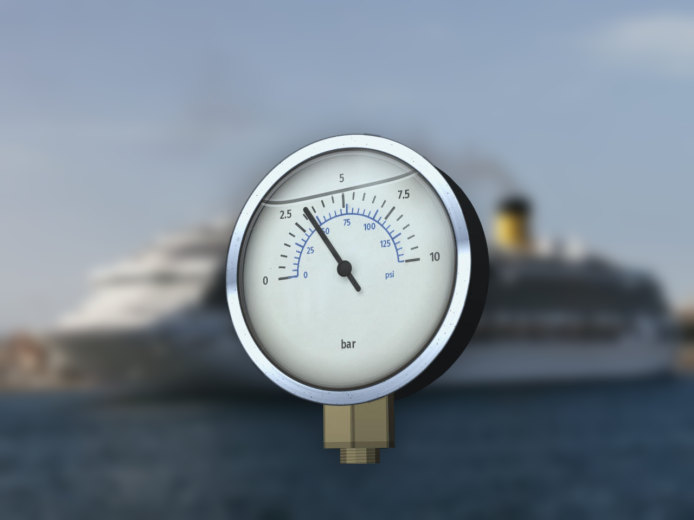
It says 3.25; bar
